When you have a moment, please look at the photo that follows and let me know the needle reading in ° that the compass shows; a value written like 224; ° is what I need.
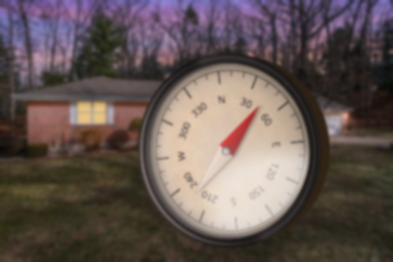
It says 45; °
